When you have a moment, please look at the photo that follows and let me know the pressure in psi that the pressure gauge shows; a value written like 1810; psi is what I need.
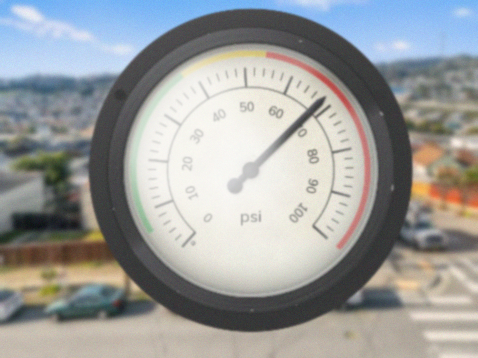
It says 68; psi
